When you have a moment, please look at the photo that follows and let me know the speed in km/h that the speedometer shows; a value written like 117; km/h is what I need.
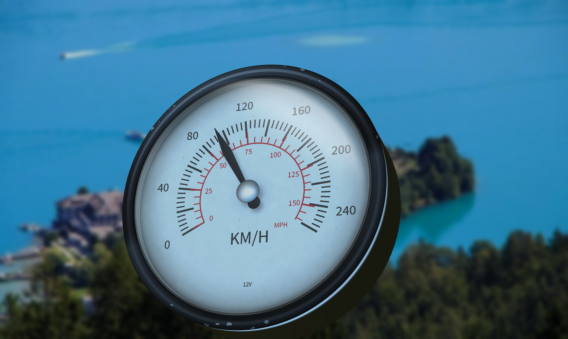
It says 96; km/h
